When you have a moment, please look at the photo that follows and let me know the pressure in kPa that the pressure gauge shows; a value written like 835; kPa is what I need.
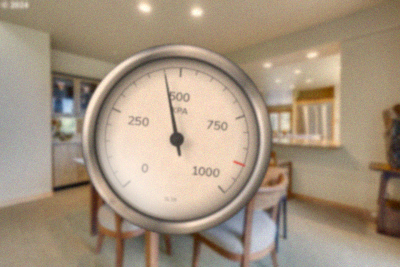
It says 450; kPa
